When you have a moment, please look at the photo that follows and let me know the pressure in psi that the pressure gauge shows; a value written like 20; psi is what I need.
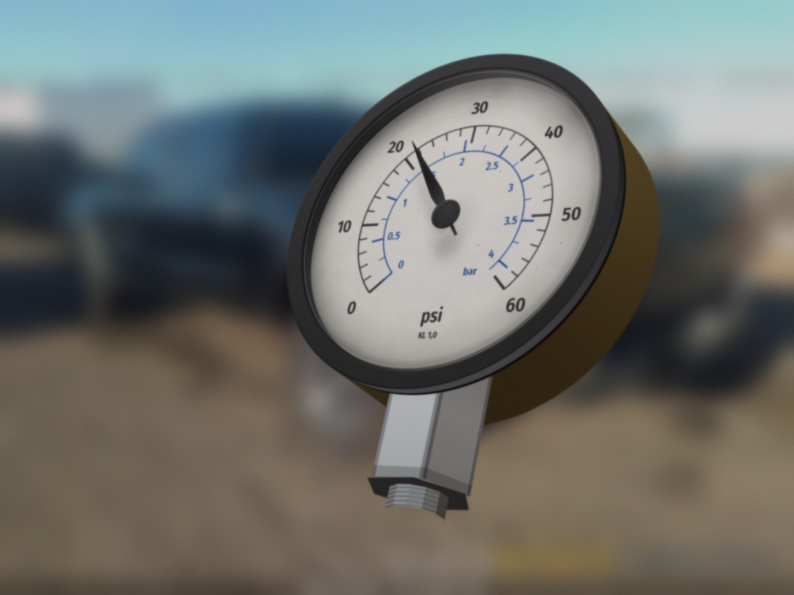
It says 22; psi
